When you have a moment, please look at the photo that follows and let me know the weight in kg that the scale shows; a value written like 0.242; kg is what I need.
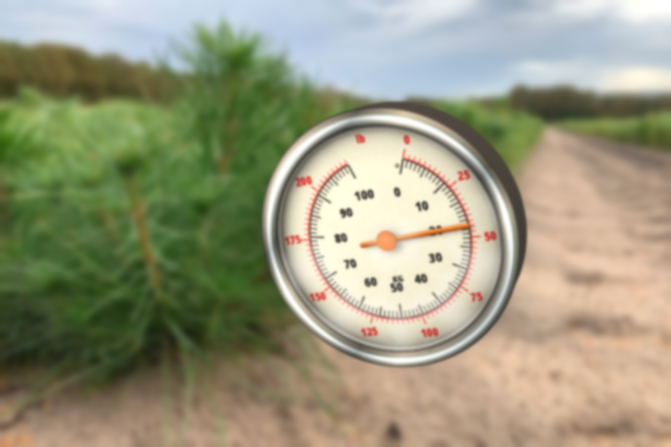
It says 20; kg
